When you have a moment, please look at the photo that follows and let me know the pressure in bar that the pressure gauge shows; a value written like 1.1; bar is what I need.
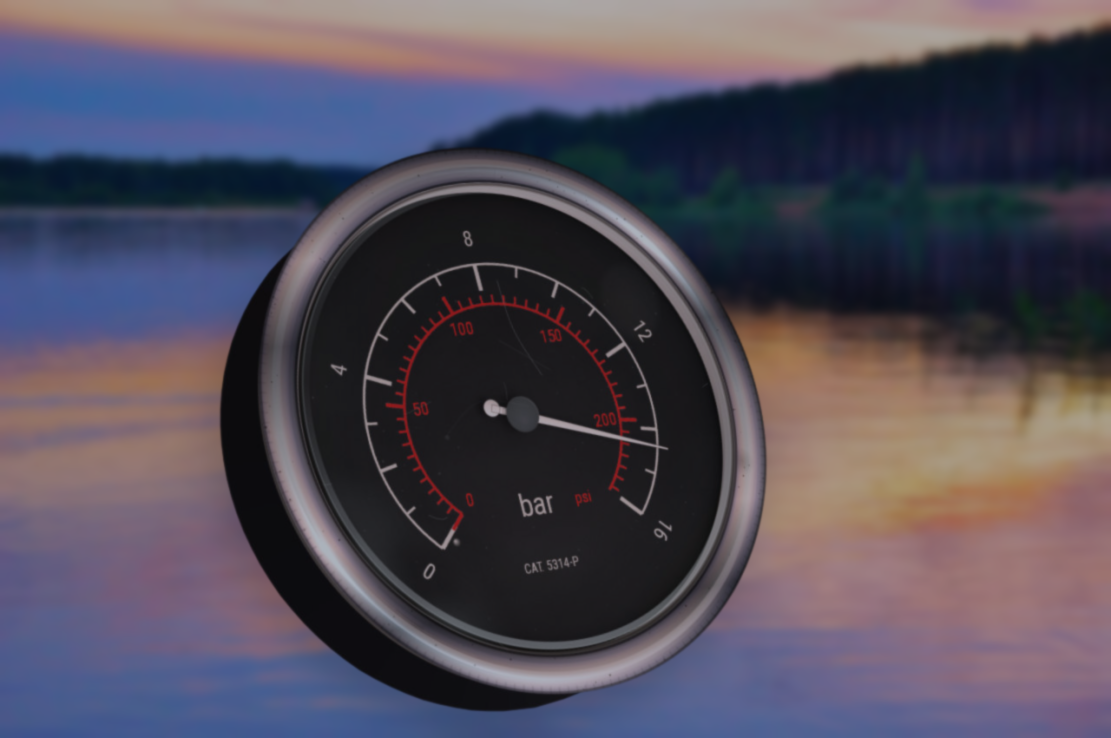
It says 14.5; bar
